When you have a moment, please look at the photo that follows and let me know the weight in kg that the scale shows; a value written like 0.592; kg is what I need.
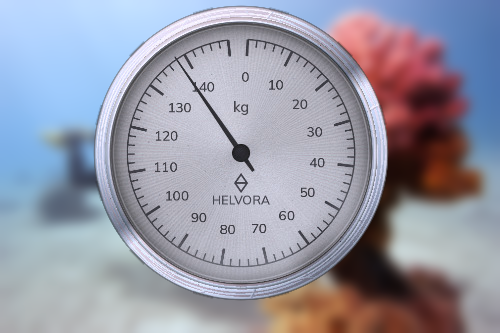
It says 138; kg
